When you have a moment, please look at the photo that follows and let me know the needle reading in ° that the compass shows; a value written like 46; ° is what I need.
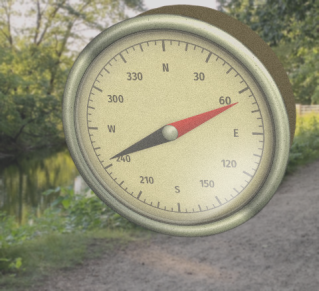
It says 65; °
